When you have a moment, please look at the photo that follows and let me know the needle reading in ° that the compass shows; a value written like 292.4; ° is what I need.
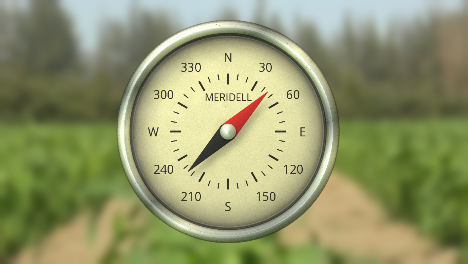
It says 45; °
